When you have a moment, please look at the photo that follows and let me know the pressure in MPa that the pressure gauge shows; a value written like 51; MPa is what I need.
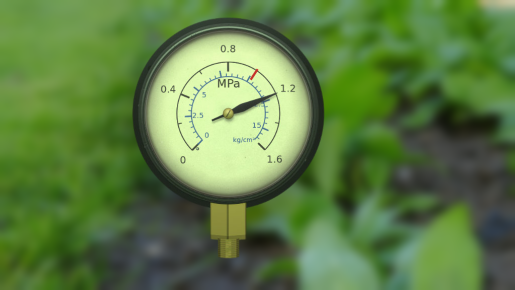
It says 1.2; MPa
